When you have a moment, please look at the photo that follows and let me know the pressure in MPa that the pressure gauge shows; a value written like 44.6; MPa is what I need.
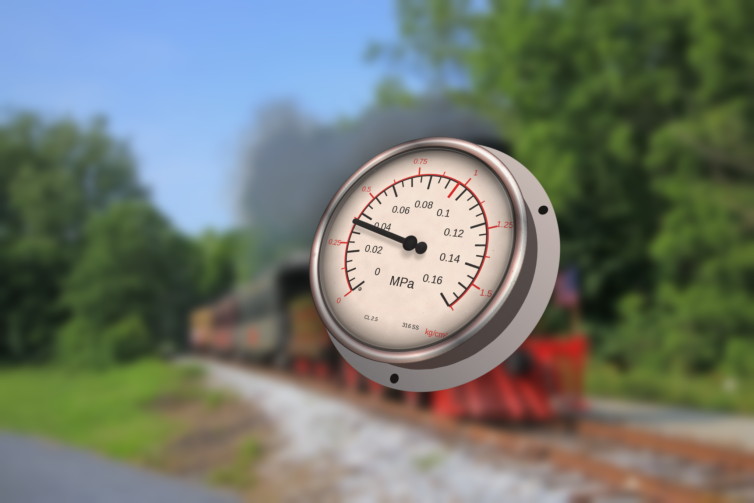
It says 0.035; MPa
